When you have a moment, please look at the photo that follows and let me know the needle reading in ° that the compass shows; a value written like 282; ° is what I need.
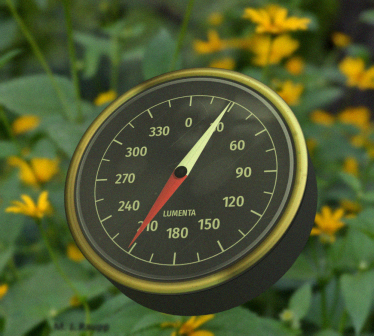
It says 210; °
